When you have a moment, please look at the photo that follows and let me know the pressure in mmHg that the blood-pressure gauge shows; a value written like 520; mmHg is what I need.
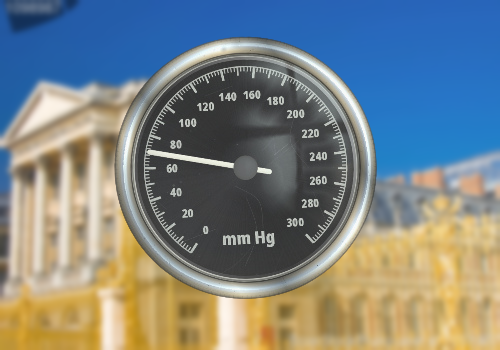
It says 70; mmHg
